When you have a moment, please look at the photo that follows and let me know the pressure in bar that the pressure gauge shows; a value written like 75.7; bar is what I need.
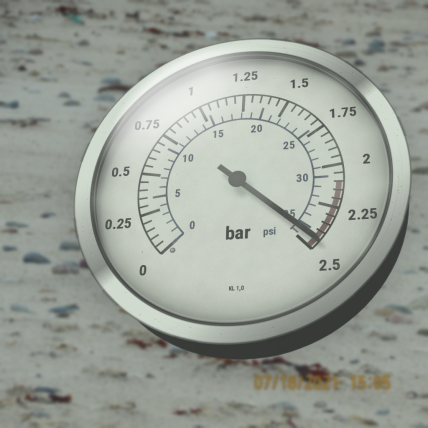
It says 2.45; bar
